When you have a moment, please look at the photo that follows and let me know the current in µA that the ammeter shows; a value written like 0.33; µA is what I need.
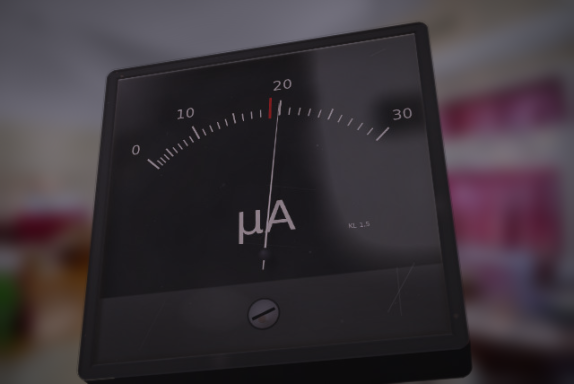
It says 20; µA
